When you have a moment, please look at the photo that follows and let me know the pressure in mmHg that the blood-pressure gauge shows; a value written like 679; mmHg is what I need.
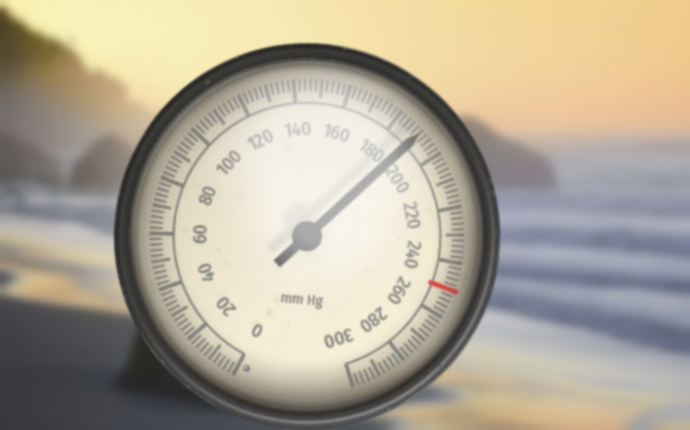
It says 190; mmHg
